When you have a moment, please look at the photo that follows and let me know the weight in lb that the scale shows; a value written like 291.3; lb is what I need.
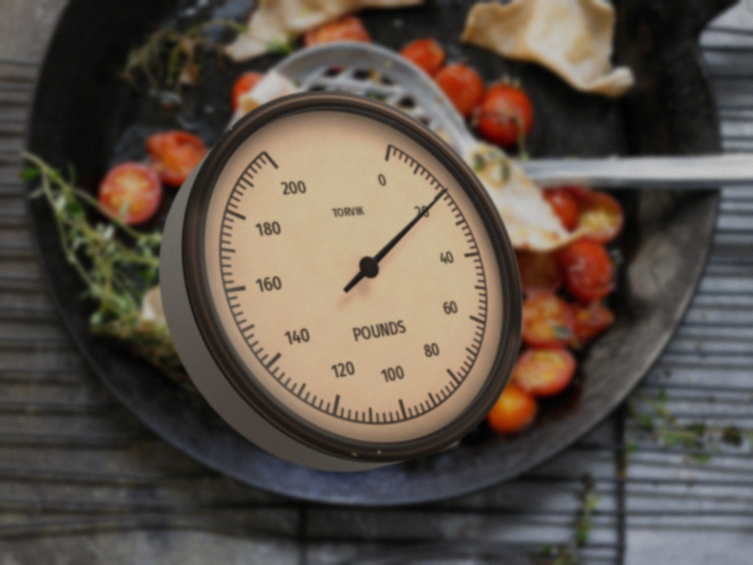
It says 20; lb
